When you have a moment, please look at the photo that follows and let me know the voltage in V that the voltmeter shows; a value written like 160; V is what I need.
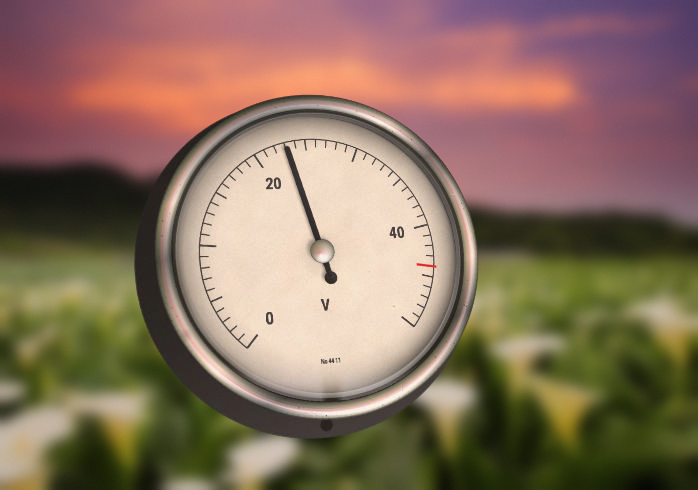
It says 23; V
